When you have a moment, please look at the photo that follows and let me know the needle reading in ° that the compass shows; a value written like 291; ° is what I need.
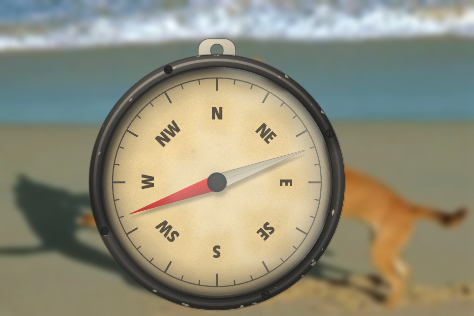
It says 250; °
